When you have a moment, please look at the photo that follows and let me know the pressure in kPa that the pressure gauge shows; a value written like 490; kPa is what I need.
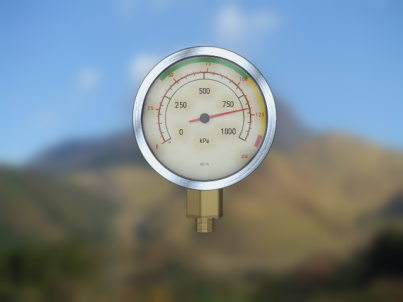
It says 825; kPa
